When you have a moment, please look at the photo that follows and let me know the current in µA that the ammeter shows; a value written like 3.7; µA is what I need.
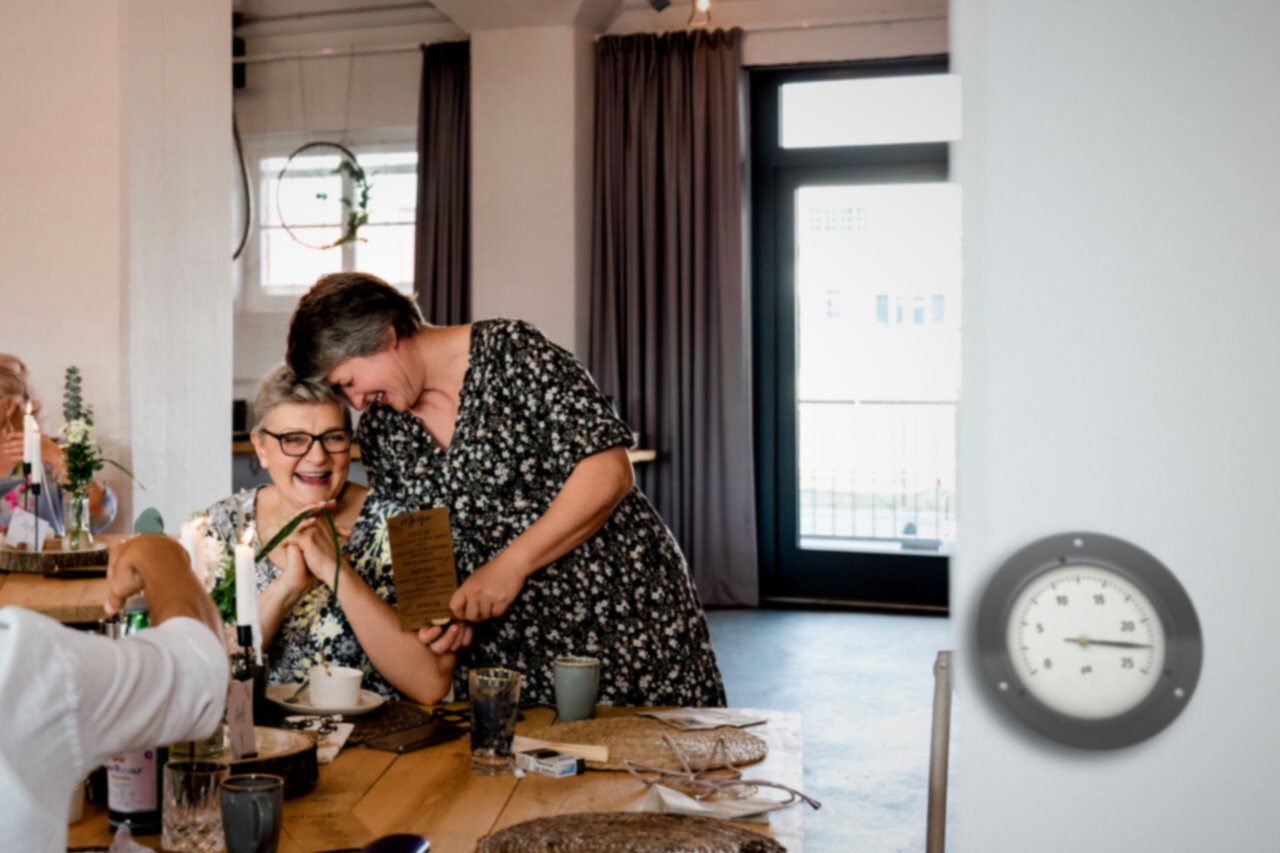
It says 22.5; µA
